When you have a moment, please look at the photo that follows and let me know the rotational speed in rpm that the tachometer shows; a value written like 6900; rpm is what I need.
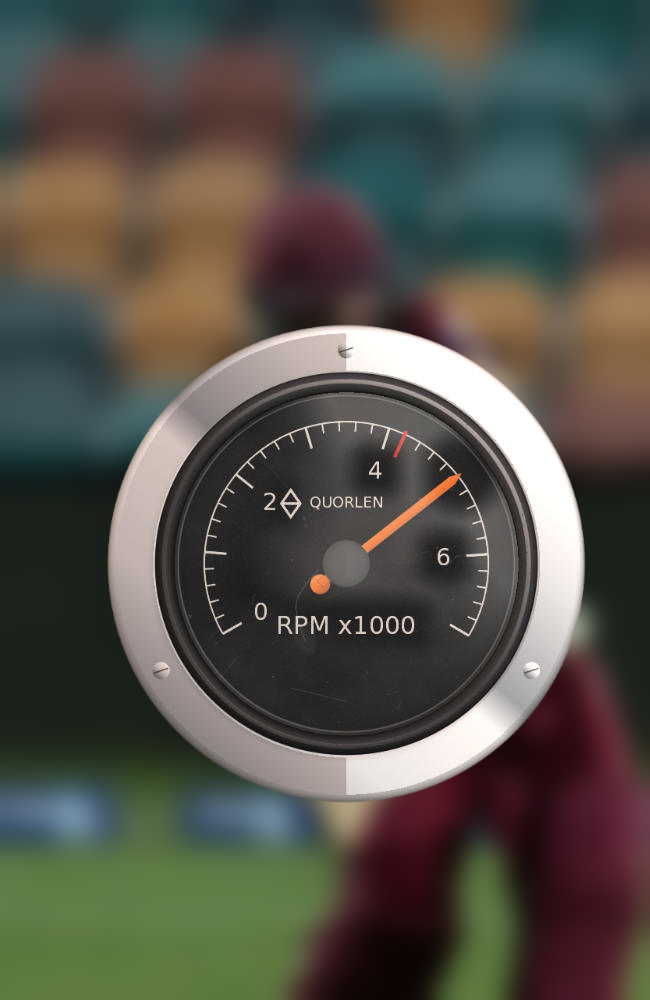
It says 5000; rpm
